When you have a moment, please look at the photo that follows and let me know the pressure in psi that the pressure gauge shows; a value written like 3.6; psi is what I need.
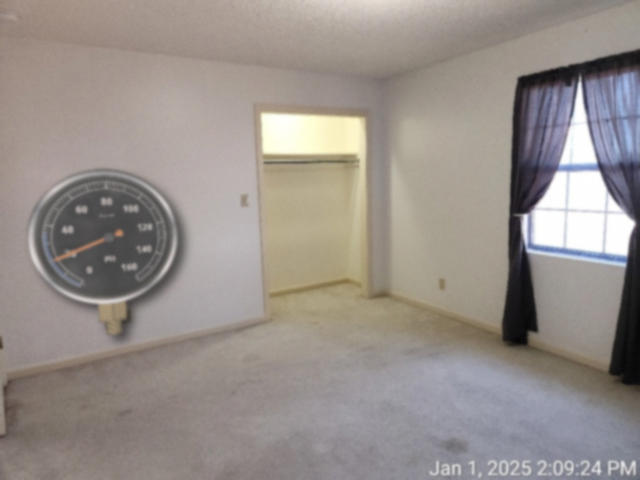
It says 20; psi
